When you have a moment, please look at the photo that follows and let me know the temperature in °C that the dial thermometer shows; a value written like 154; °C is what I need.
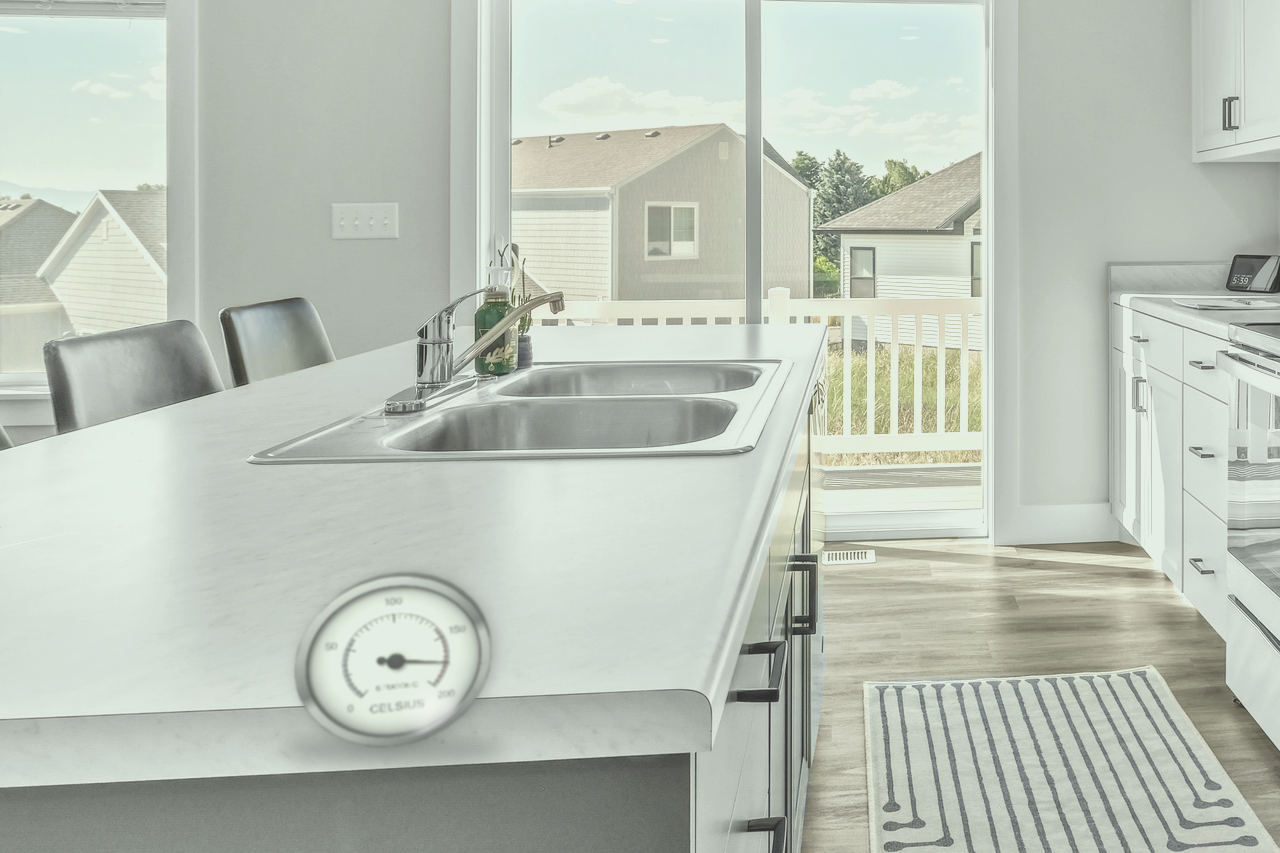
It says 175; °C
